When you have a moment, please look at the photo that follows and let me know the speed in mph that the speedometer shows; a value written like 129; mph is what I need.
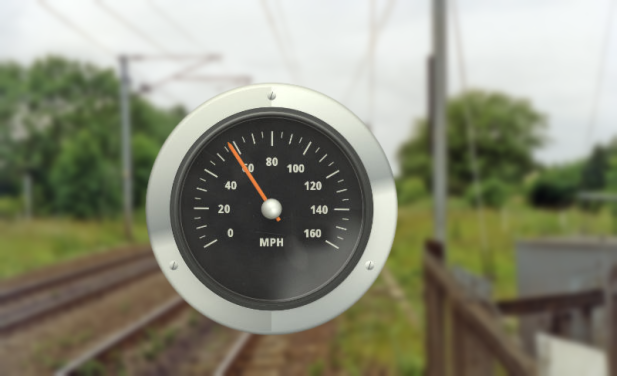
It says 57.5; mph
